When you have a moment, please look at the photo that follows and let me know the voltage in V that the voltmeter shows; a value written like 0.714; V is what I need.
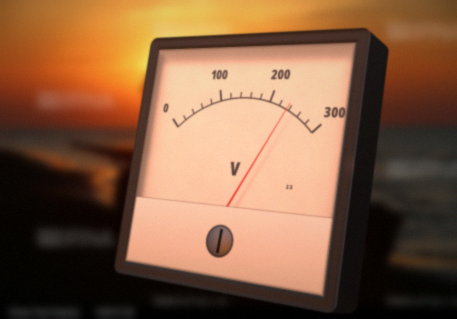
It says 240; V
